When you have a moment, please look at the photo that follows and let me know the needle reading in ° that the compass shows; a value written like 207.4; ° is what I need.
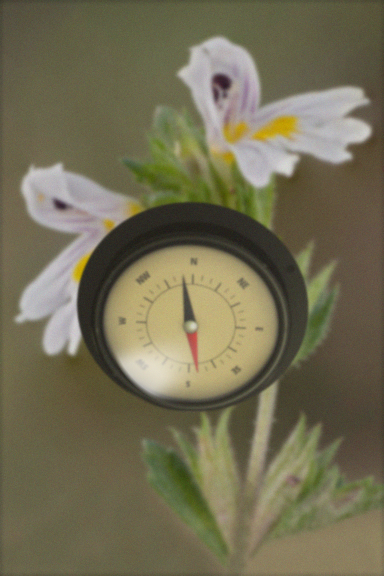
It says 170; °
